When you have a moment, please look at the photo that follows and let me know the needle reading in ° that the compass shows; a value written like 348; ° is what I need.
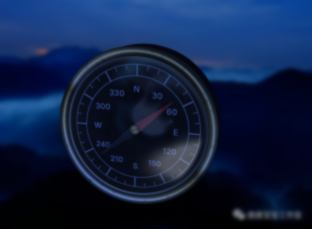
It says 50; °
